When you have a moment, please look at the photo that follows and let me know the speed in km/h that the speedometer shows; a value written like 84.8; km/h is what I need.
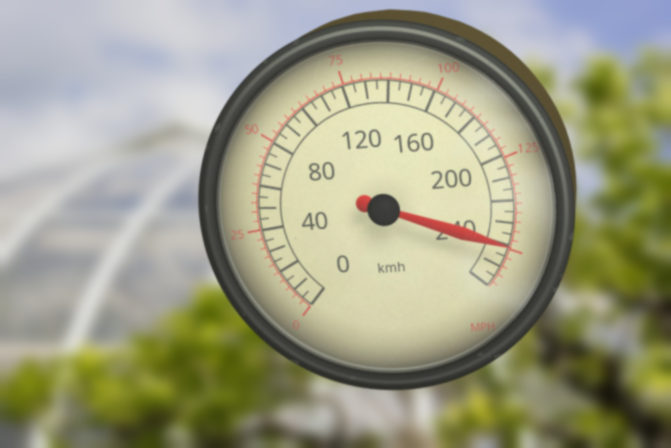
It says 240; km/h
